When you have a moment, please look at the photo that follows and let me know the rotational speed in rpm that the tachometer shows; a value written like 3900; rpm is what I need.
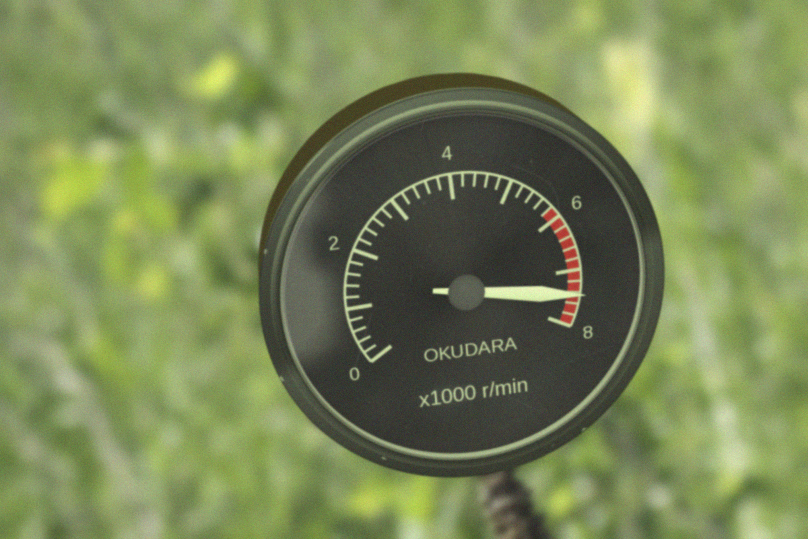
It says 7400; rpm
